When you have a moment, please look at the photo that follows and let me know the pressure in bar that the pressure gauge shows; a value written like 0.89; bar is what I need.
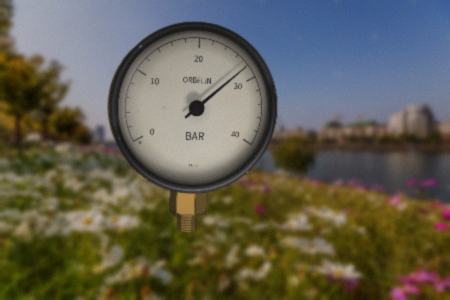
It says 28; bar
